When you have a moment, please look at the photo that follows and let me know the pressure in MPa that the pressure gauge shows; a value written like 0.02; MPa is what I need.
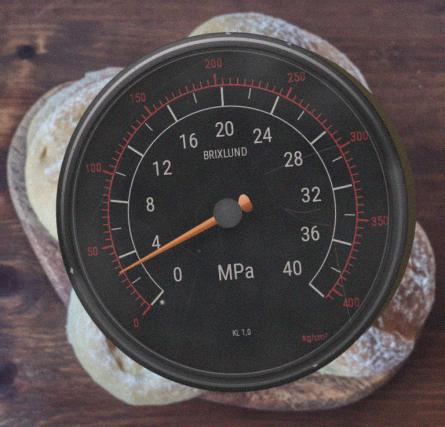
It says 3; MPa
